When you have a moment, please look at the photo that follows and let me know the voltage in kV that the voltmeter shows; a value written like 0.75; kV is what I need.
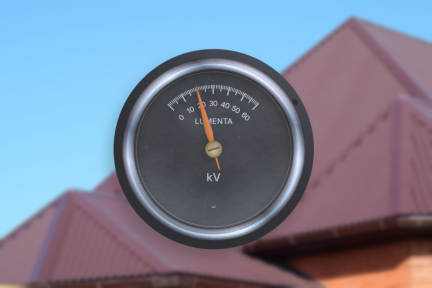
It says 20; kV
